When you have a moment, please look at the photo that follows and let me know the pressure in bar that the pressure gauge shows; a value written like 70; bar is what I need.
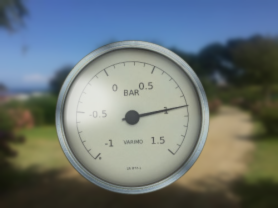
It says 1; bar
